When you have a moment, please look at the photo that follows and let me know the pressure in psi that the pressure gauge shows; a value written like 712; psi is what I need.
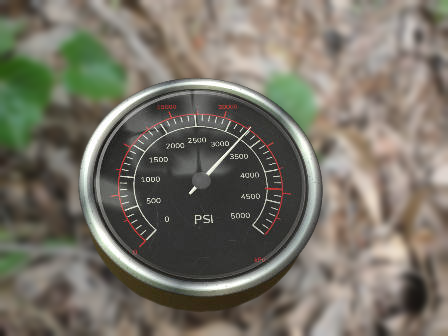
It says 3300; psi
